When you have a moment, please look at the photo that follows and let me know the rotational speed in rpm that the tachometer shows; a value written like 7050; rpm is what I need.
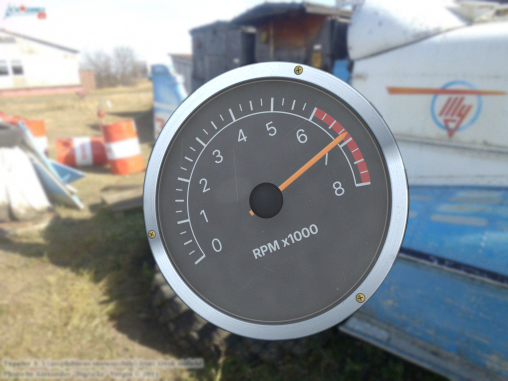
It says 6875; rpm
